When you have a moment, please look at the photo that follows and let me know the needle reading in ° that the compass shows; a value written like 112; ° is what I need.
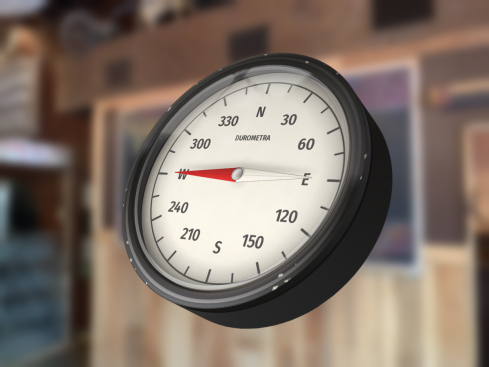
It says 270; °
